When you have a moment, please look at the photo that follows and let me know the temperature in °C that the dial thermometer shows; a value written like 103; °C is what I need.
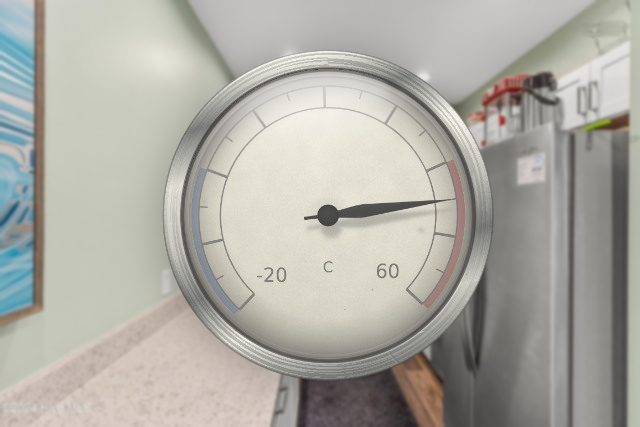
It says 45; °C
